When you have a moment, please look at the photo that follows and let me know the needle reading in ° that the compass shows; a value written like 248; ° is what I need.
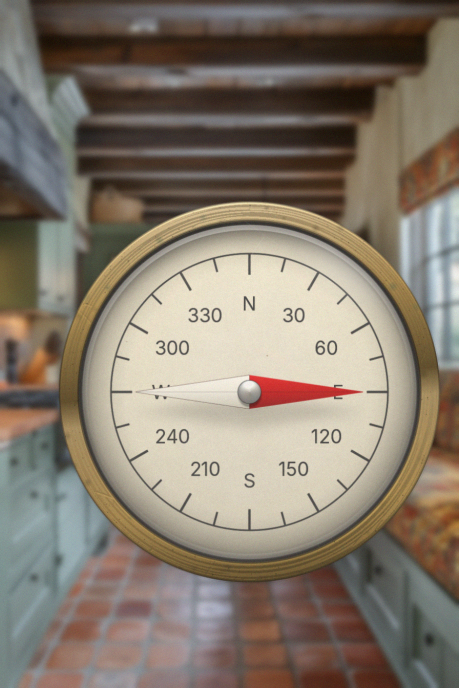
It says 90; °
